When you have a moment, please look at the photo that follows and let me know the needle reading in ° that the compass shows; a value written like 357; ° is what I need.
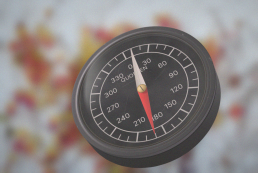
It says 190; °
